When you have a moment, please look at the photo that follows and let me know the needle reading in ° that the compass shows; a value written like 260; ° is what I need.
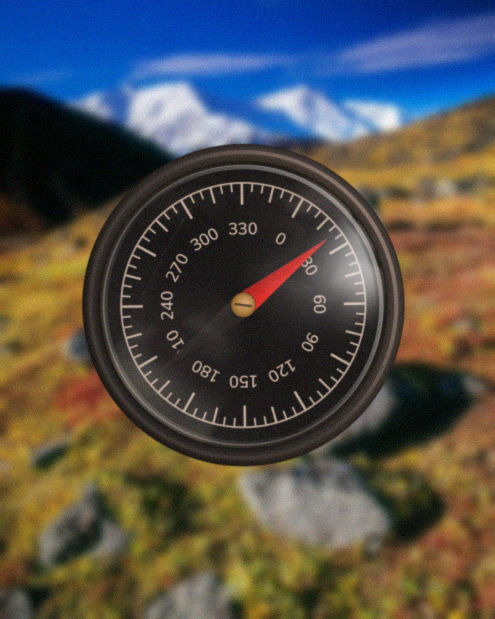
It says 22.5; °
